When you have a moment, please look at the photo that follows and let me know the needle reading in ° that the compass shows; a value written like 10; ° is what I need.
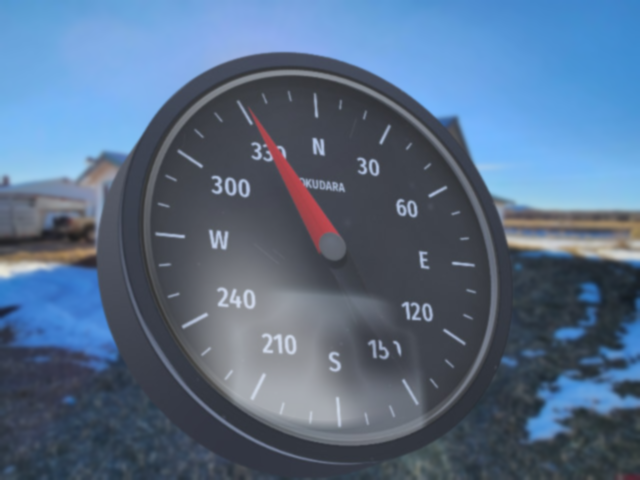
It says 330; °
